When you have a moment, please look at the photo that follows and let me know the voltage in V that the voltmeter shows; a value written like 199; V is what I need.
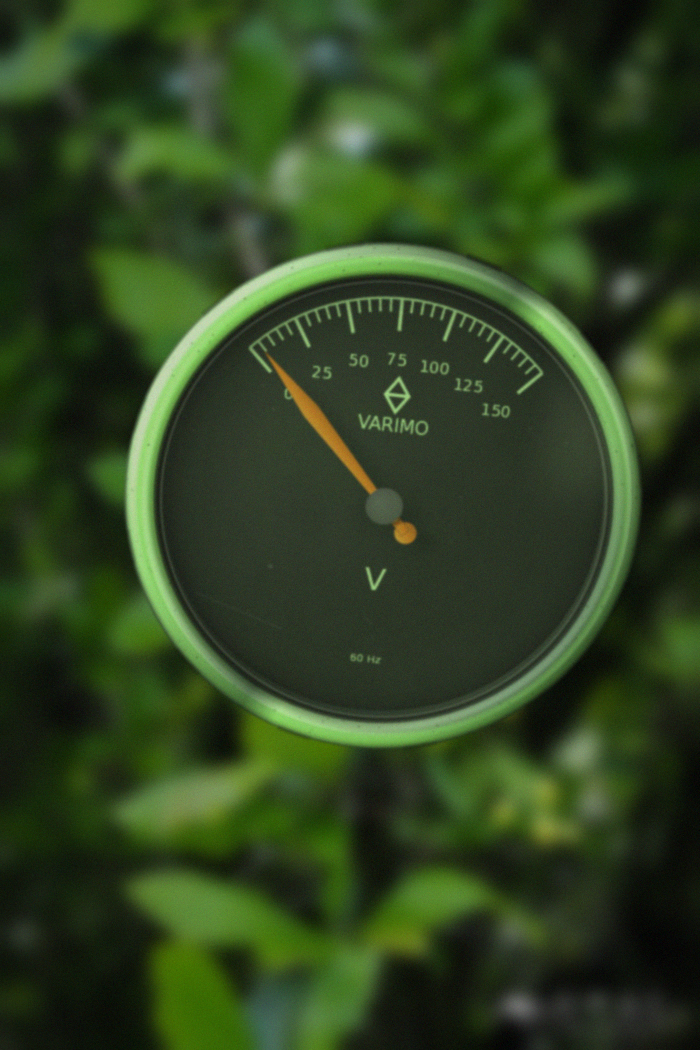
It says 5; V
